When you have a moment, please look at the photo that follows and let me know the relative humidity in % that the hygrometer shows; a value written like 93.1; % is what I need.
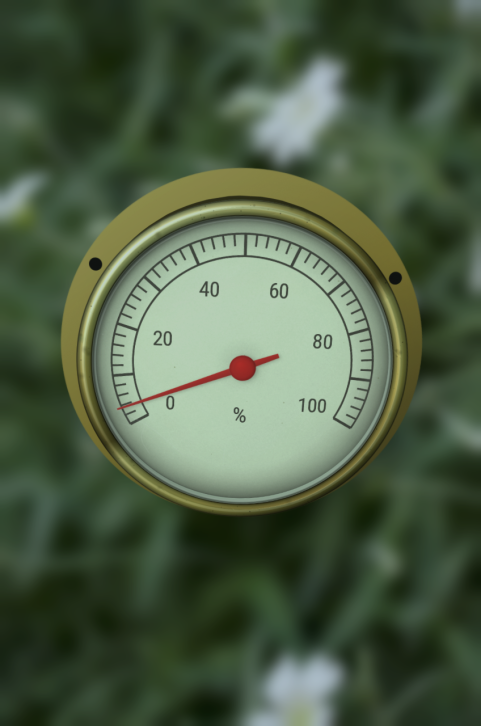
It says 4; %
